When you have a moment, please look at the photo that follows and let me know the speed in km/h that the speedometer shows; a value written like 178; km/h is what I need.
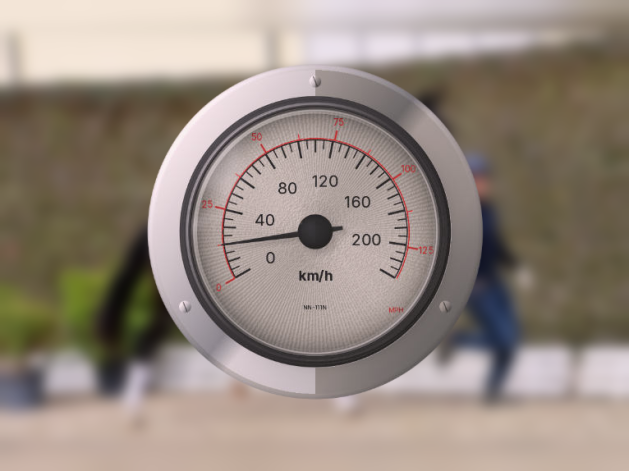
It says 20; km/h
